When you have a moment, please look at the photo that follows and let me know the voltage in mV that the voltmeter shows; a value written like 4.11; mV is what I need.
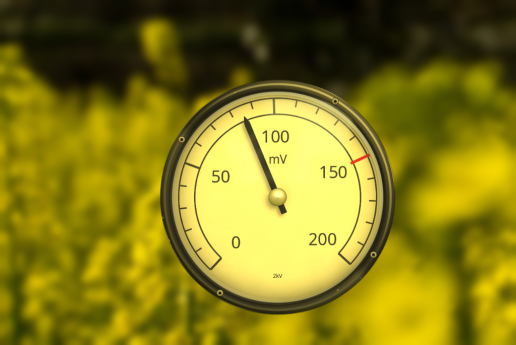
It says 85; mV
